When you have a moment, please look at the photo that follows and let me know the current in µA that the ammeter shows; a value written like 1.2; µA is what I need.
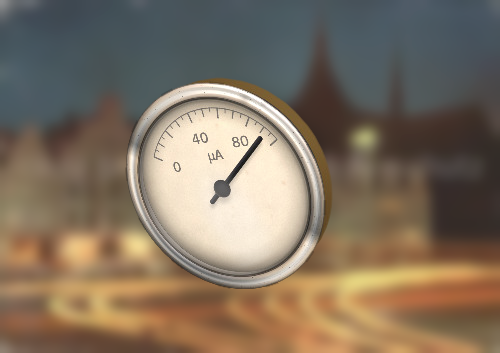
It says 92.5; µA
